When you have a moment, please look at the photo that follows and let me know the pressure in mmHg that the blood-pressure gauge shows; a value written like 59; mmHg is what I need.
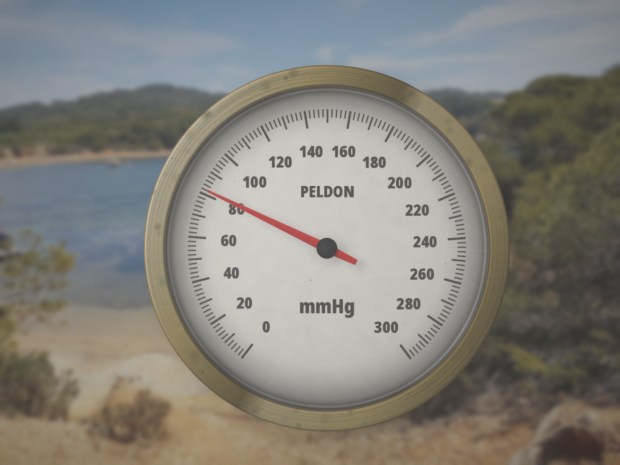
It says 82; mmHg
